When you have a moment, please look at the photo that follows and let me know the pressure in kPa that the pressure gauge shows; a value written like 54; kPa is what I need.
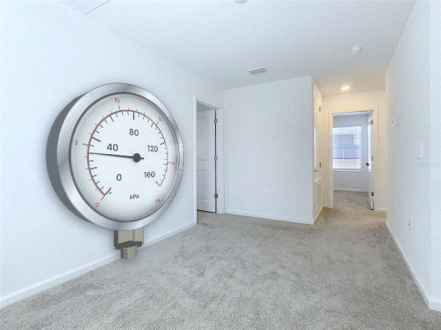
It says 30; kPa
